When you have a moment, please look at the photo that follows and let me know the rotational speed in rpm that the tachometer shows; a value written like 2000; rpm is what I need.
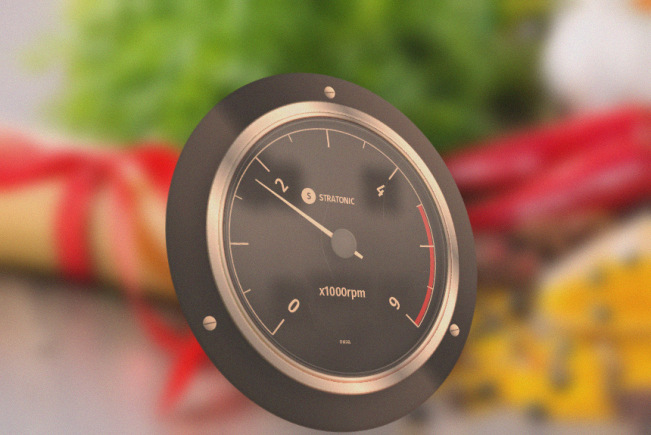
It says 1750; rpm
